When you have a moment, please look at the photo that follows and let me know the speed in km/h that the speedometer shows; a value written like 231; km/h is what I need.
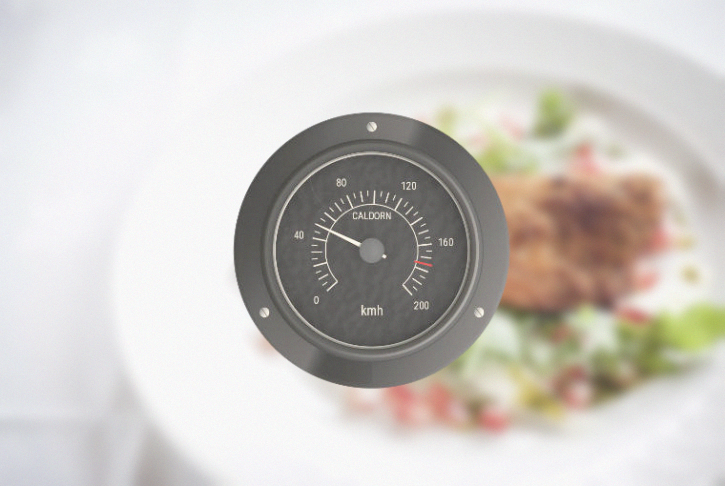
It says 50; km/h
